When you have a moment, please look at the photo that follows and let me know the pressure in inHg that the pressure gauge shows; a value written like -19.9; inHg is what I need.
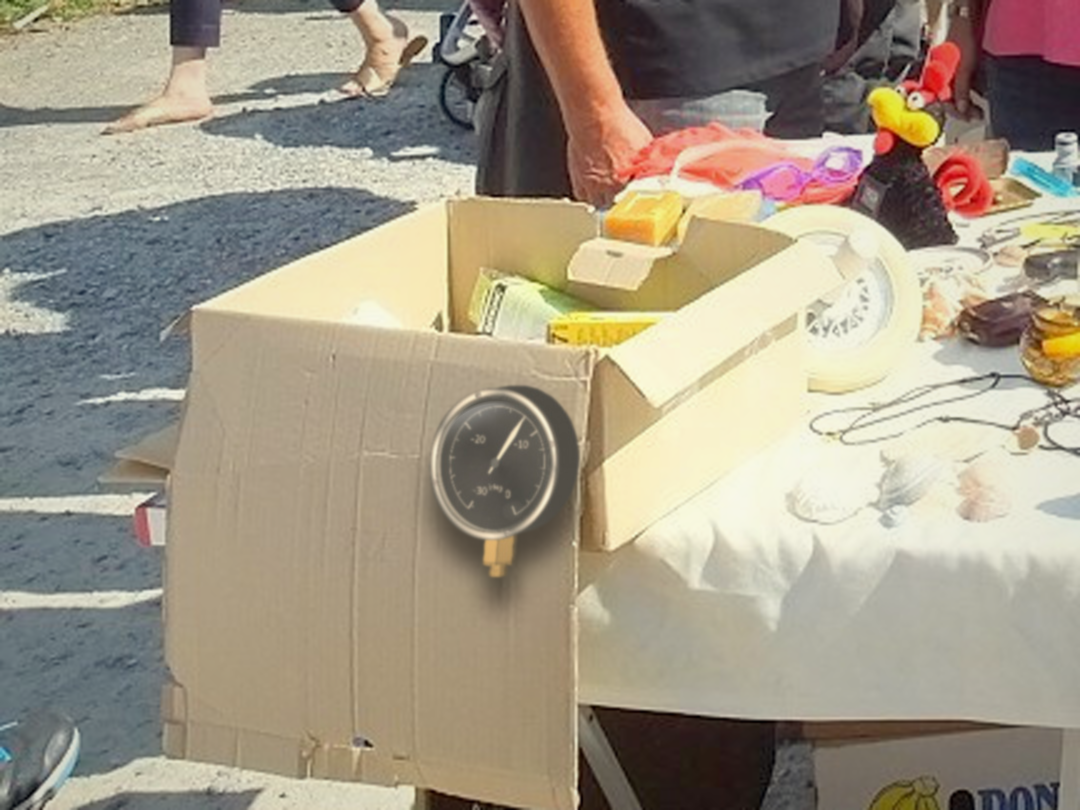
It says -12; inHg
